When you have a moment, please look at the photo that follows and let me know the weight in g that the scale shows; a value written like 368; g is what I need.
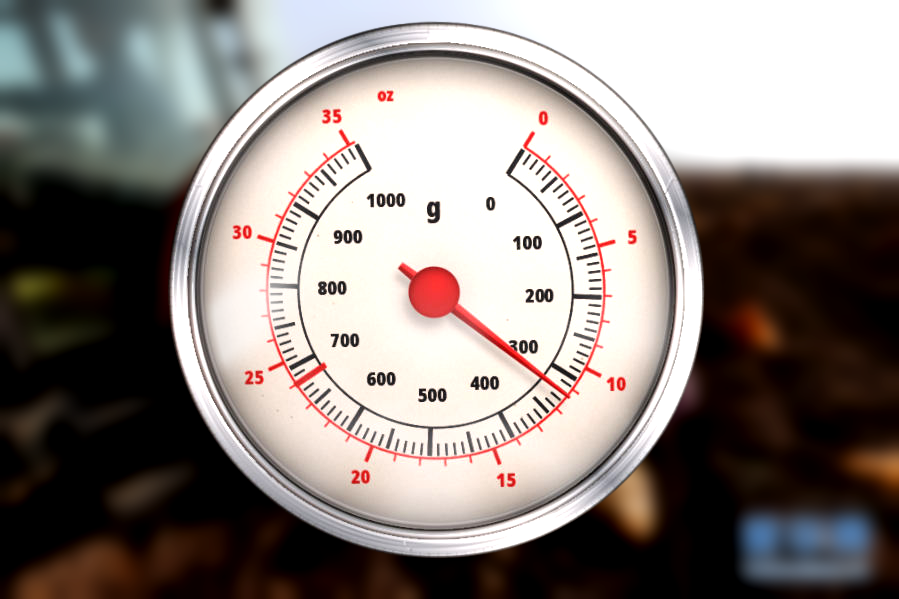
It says 320; g
